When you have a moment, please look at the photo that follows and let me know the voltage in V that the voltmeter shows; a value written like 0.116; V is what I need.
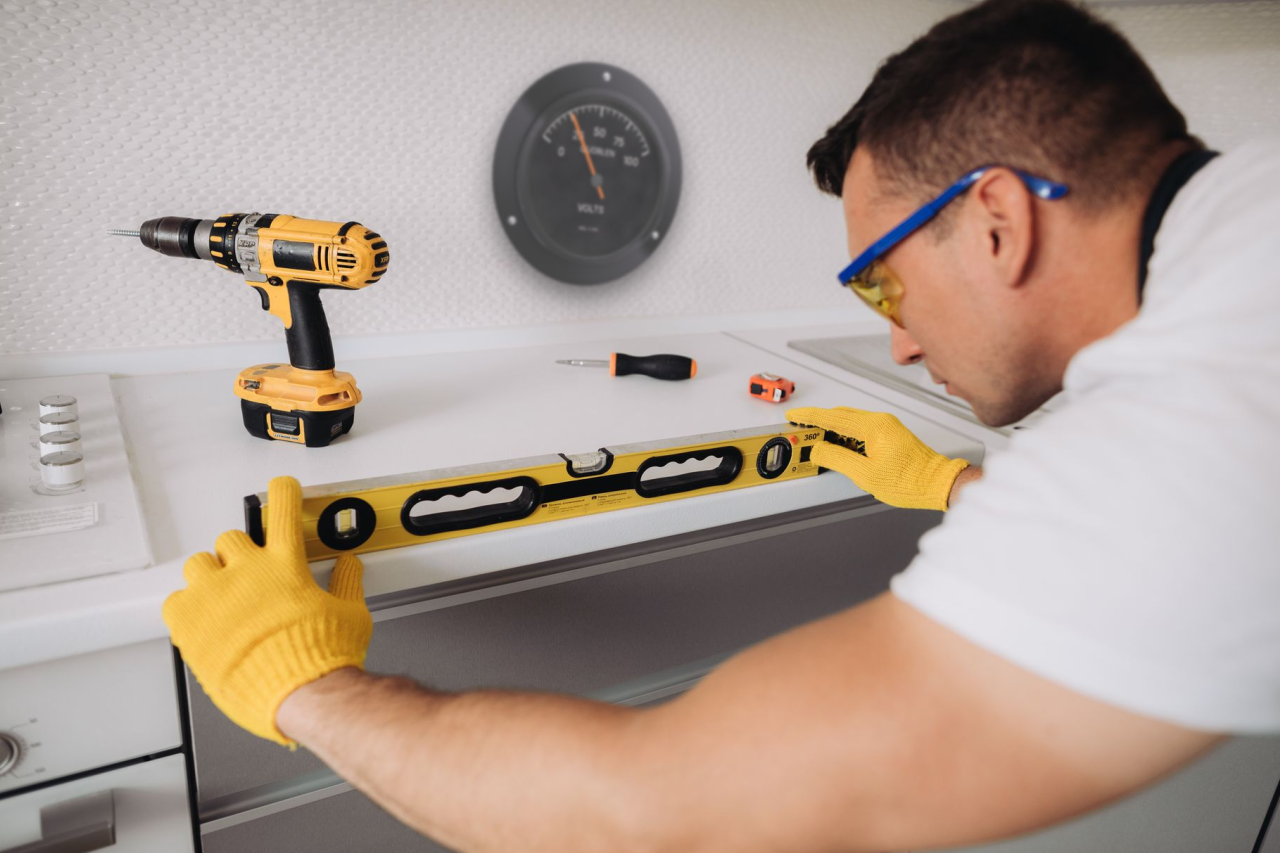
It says 25; V
